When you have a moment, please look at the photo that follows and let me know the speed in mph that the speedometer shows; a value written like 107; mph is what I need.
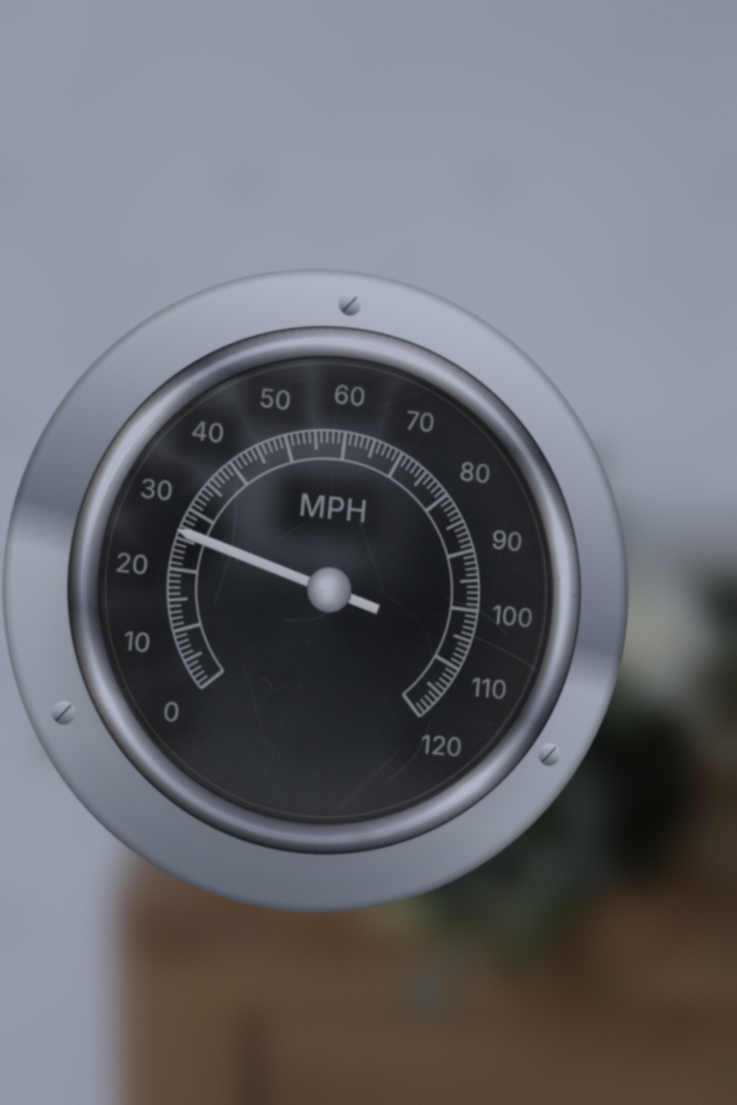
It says 26; mph
